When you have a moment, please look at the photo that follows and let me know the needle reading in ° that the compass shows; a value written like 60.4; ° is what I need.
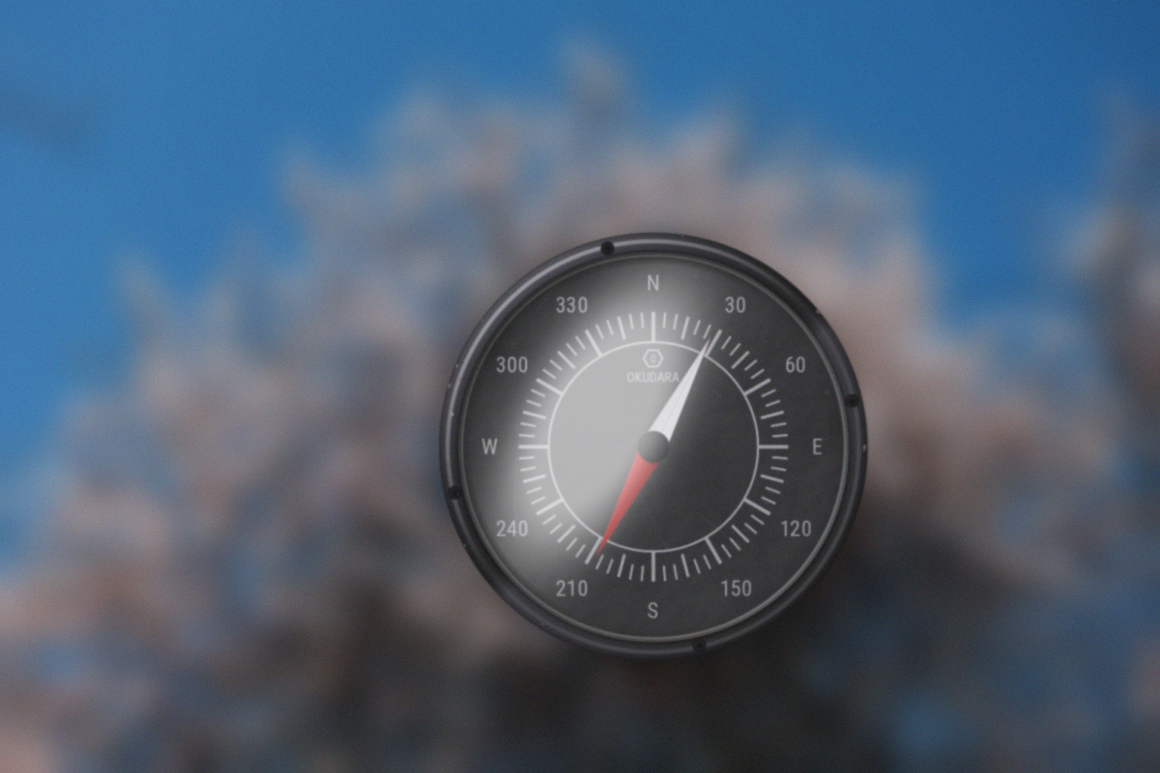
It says 207.5; °
